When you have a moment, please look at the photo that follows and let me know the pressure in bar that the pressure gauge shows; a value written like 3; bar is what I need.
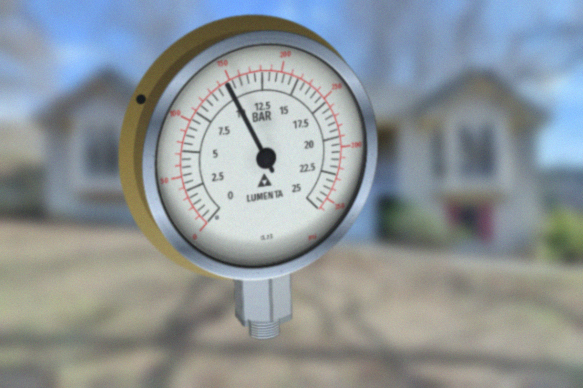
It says 10; bar
